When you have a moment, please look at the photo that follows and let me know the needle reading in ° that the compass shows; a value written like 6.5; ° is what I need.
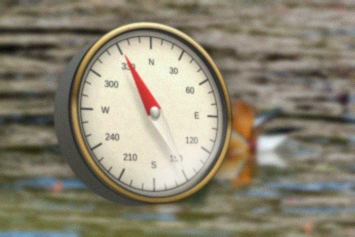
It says 330; °
